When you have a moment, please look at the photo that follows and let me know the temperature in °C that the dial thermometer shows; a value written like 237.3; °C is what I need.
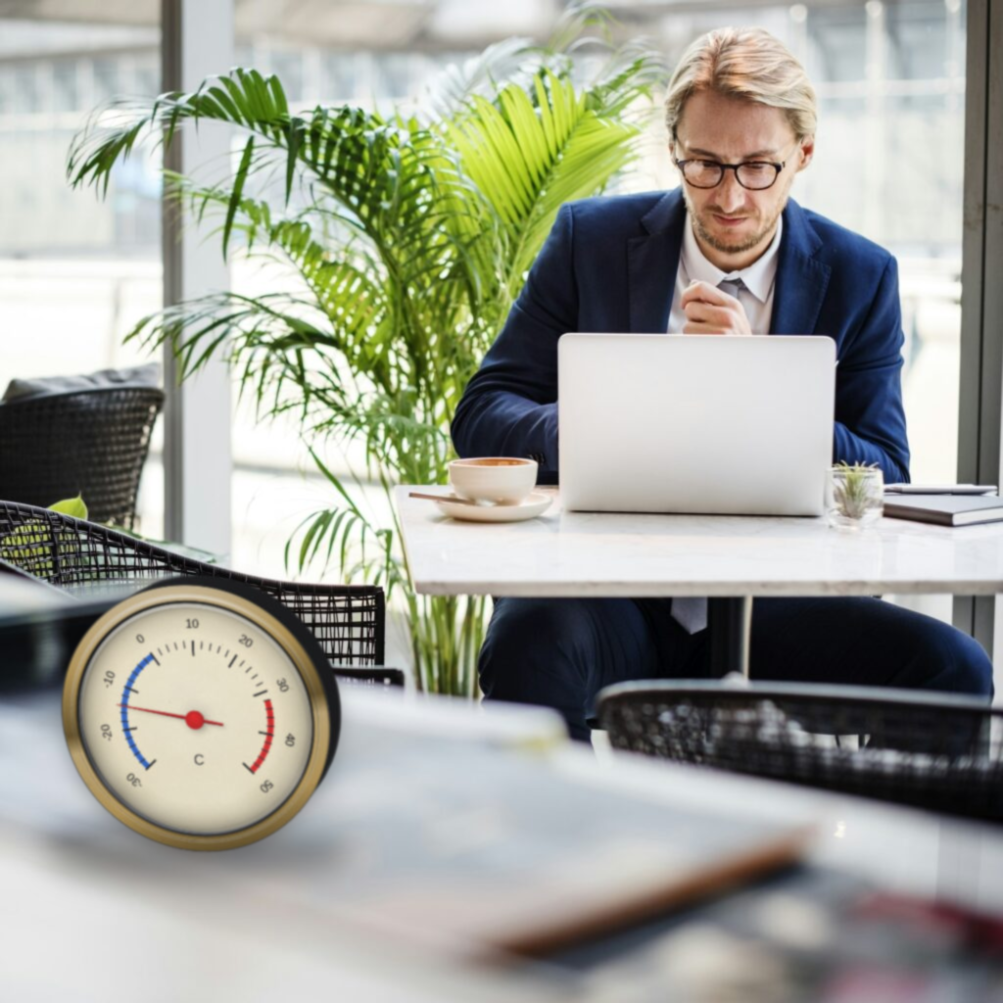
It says -14; °C
